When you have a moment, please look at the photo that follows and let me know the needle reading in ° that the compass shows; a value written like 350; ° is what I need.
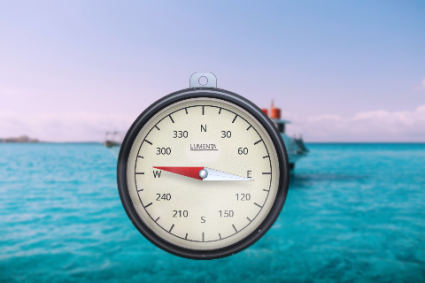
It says 277.5; °
